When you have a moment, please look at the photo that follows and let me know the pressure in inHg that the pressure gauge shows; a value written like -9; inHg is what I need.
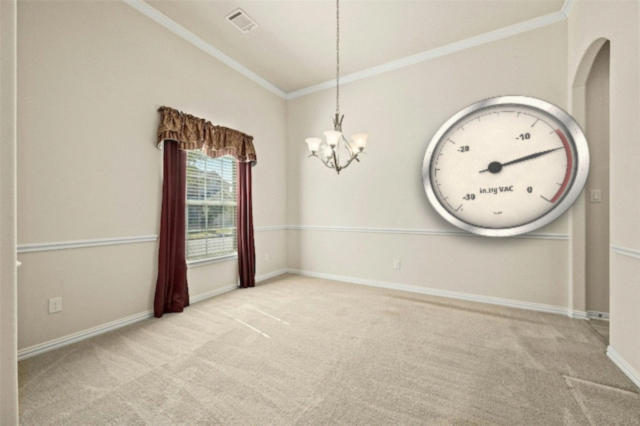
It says -6; inHg
